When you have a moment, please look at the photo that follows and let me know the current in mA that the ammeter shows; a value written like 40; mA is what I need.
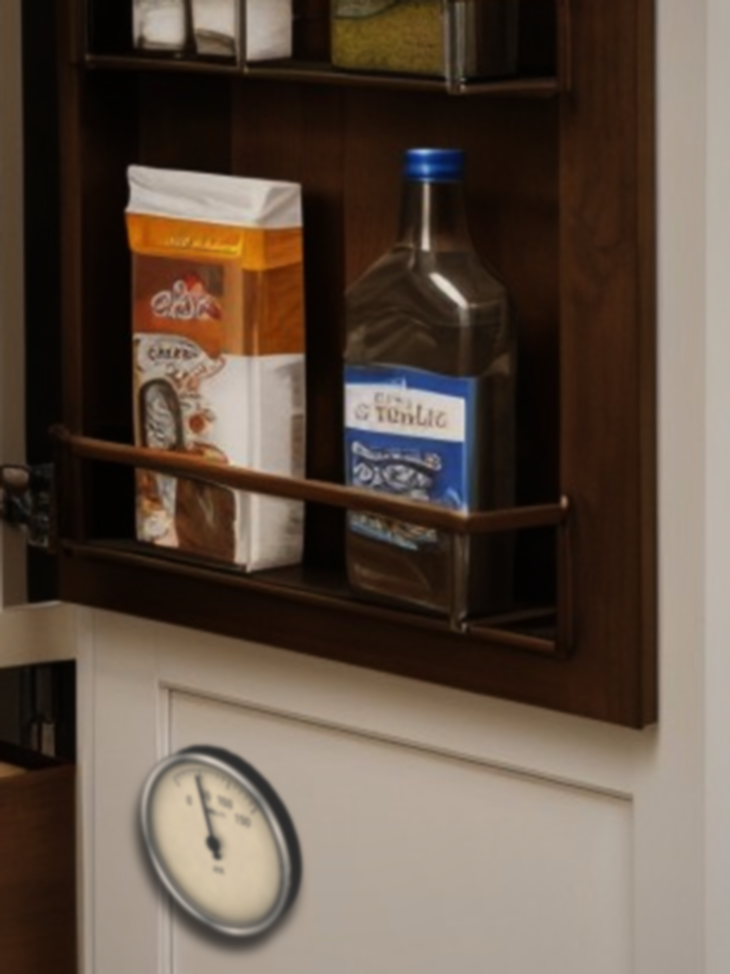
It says 50; mA
